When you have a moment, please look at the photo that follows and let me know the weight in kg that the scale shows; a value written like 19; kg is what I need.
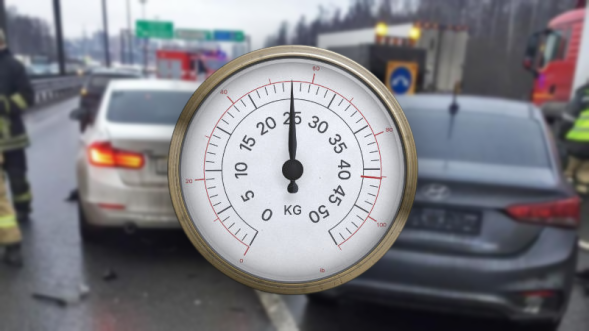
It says 25; kg
